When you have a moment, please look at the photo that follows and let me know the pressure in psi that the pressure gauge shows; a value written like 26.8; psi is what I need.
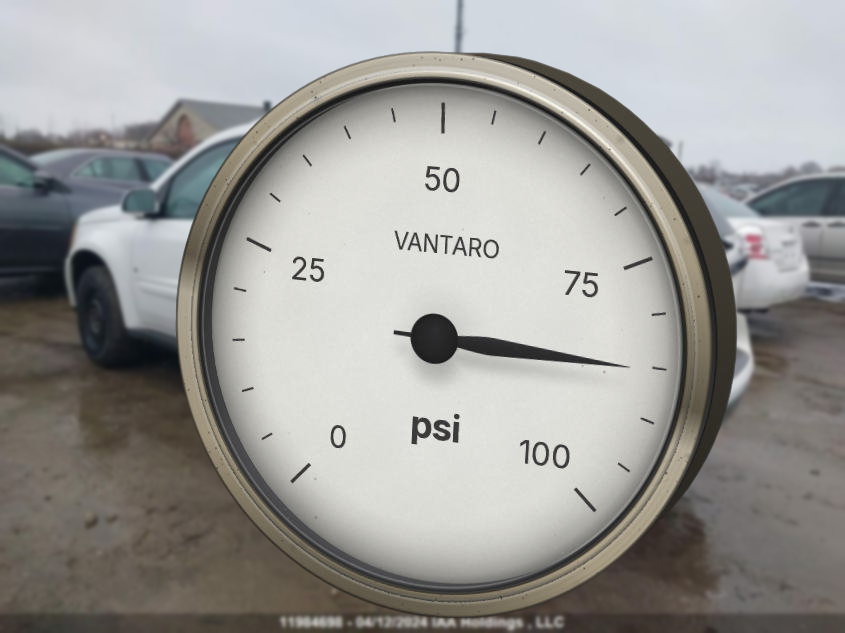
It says 85; psi
